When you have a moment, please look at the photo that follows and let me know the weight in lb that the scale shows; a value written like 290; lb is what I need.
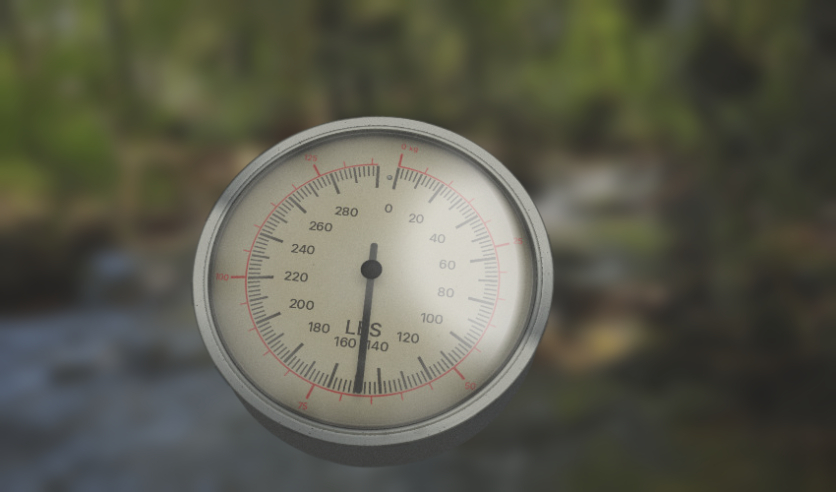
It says 148; lb
